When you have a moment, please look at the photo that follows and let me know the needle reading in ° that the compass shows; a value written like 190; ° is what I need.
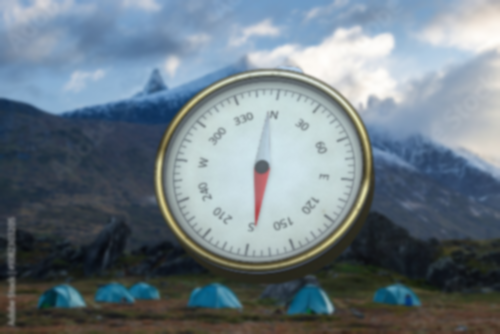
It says 175; °
